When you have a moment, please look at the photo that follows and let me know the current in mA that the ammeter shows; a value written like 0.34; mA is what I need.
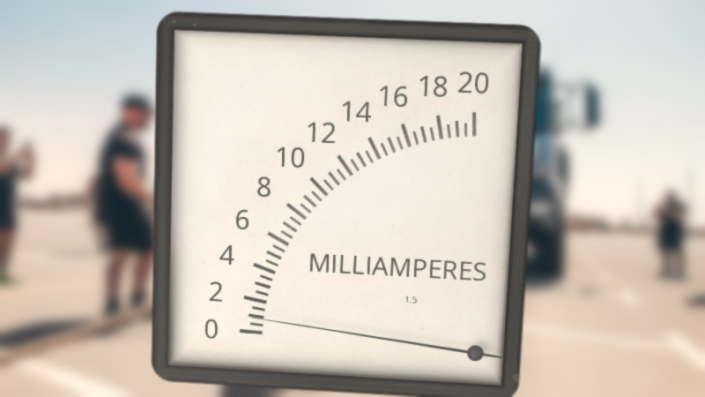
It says 1; mA
